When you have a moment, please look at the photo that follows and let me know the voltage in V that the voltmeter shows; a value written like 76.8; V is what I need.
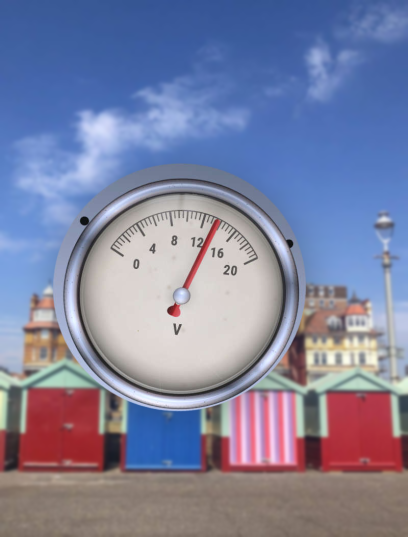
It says 13.5; V
